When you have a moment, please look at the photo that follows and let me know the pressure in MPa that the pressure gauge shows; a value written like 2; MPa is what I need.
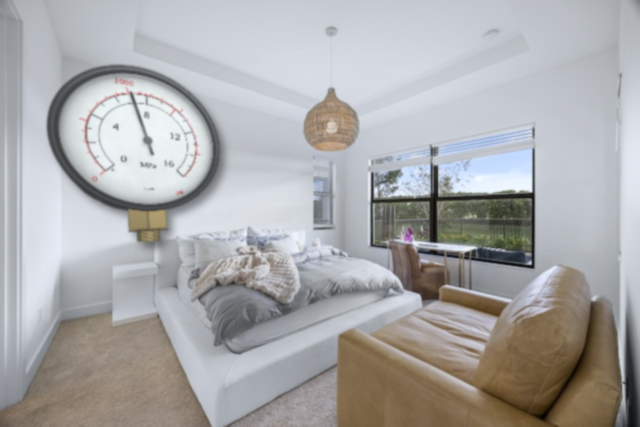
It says 7; MPa
